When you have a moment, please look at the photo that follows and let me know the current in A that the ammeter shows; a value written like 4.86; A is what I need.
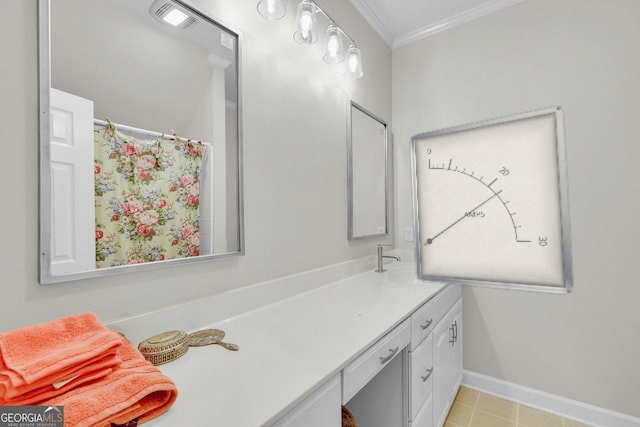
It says 22; A
